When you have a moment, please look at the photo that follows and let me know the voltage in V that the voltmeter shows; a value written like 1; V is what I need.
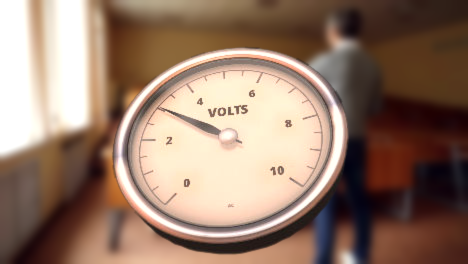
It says 3; V
